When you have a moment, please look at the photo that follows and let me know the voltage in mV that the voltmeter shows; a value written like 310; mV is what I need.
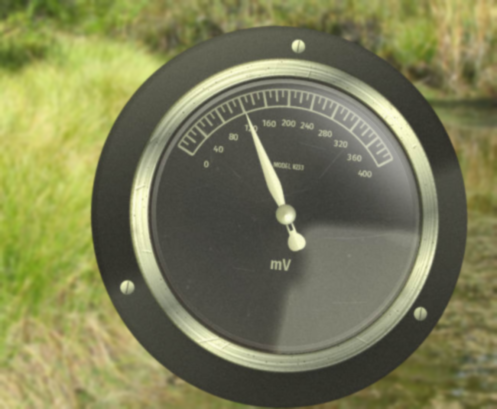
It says 120; mV
